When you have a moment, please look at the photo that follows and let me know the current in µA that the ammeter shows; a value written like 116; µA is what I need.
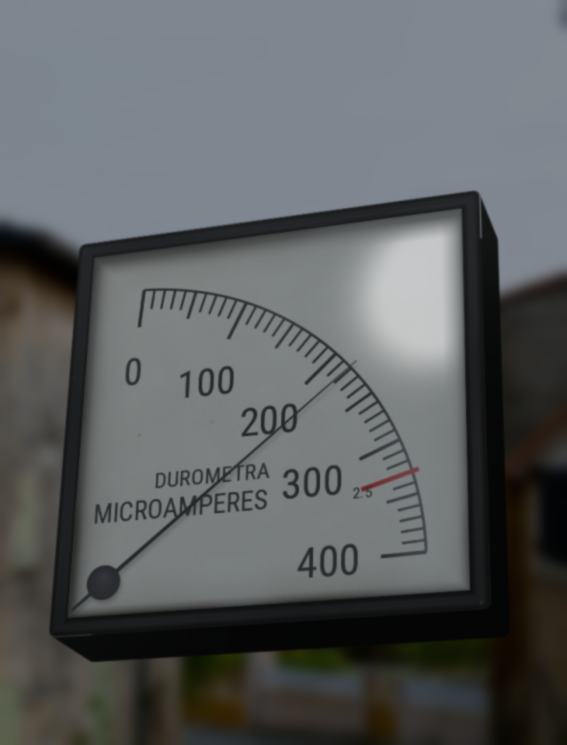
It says 220; µA
